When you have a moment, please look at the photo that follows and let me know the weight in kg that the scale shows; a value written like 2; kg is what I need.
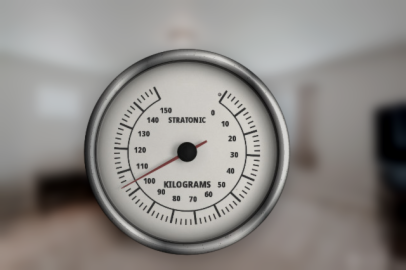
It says 104; kg
